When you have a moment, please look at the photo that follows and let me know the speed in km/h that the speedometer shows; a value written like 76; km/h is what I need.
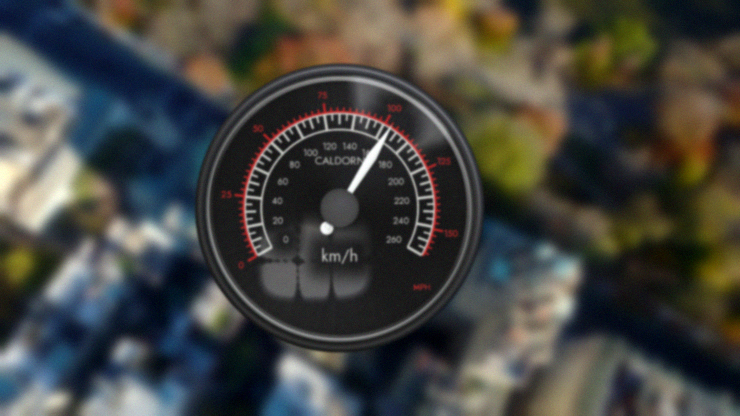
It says 165; km/h
